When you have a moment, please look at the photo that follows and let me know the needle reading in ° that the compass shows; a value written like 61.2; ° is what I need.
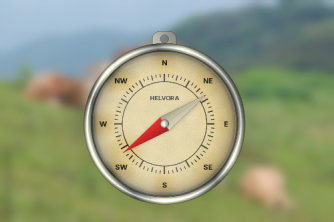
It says 235; °
